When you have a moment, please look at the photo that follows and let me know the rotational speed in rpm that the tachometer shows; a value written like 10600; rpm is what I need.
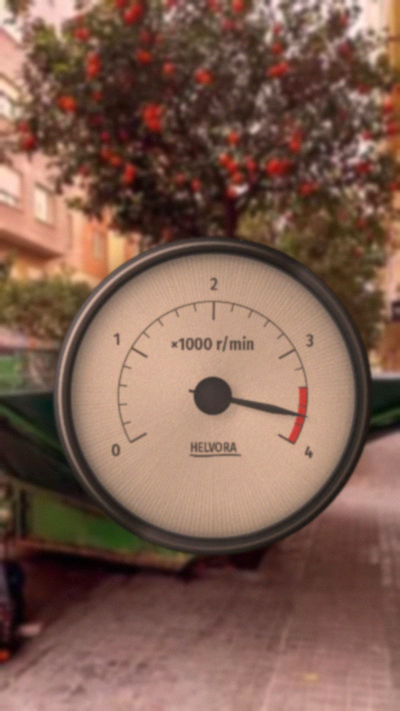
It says 3700; rpm
